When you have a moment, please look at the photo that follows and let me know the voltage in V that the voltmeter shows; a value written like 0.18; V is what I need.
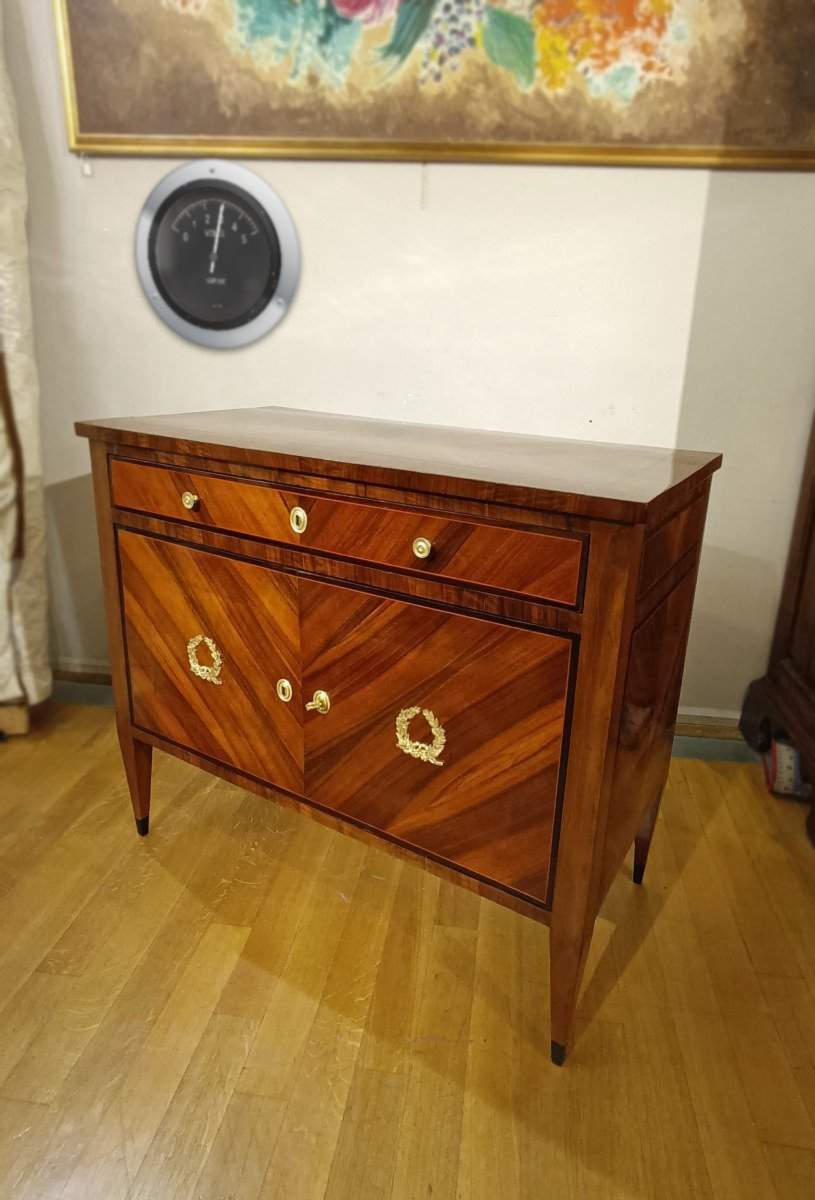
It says 3; V
